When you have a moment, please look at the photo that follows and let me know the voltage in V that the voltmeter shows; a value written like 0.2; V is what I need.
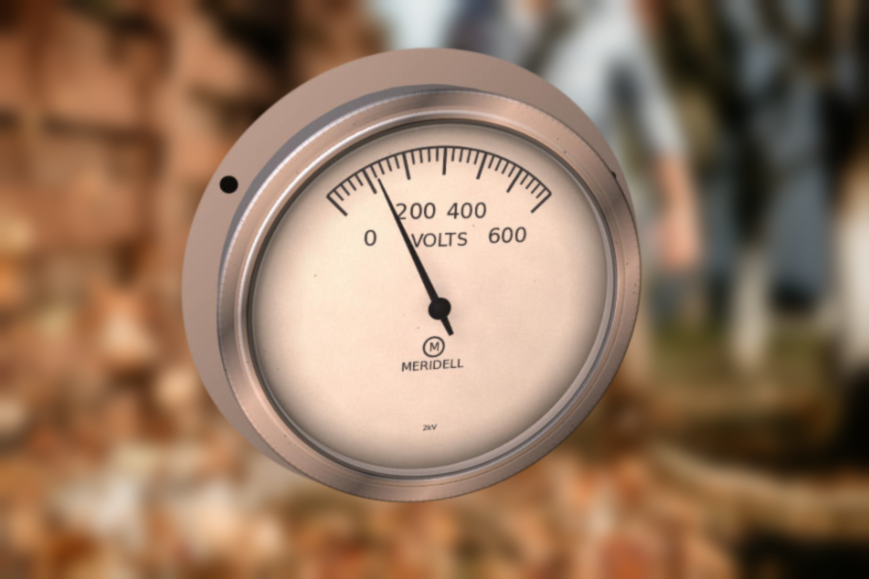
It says 120; V
